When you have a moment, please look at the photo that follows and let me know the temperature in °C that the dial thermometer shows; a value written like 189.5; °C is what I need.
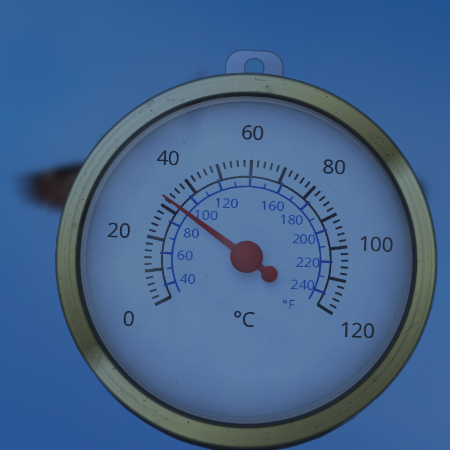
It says 32; °C
